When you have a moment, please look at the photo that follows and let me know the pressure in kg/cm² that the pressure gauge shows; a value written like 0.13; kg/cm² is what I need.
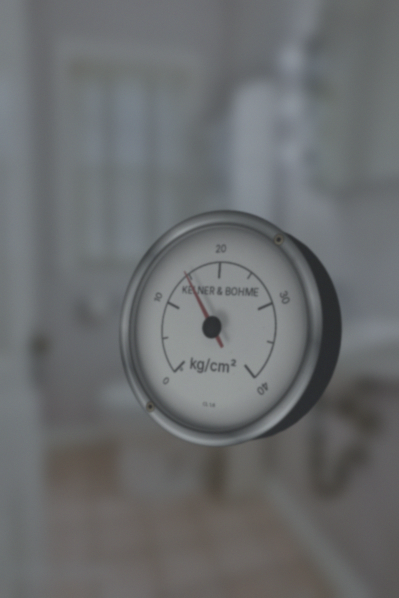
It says 15; kg/cm²
